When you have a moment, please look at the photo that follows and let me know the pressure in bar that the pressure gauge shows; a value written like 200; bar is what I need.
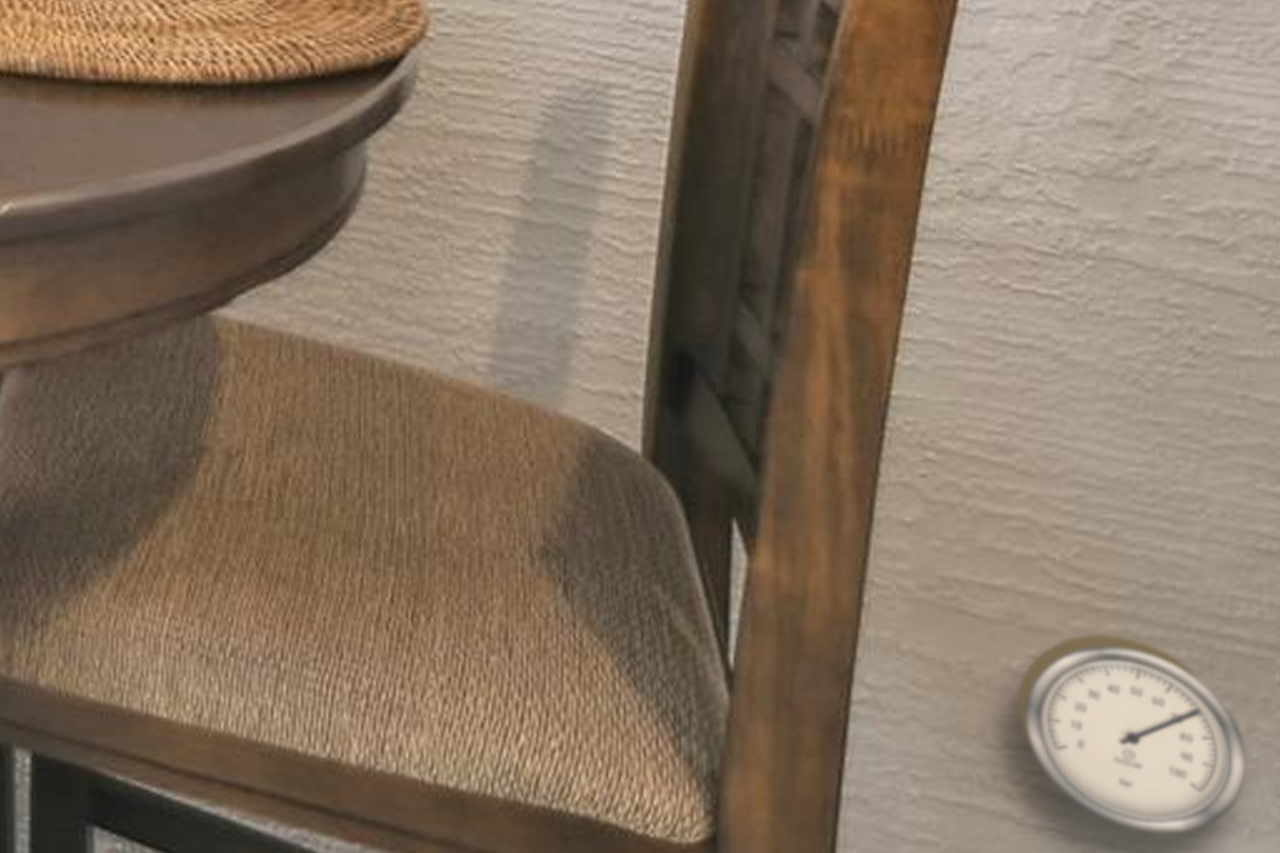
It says 70; bar
